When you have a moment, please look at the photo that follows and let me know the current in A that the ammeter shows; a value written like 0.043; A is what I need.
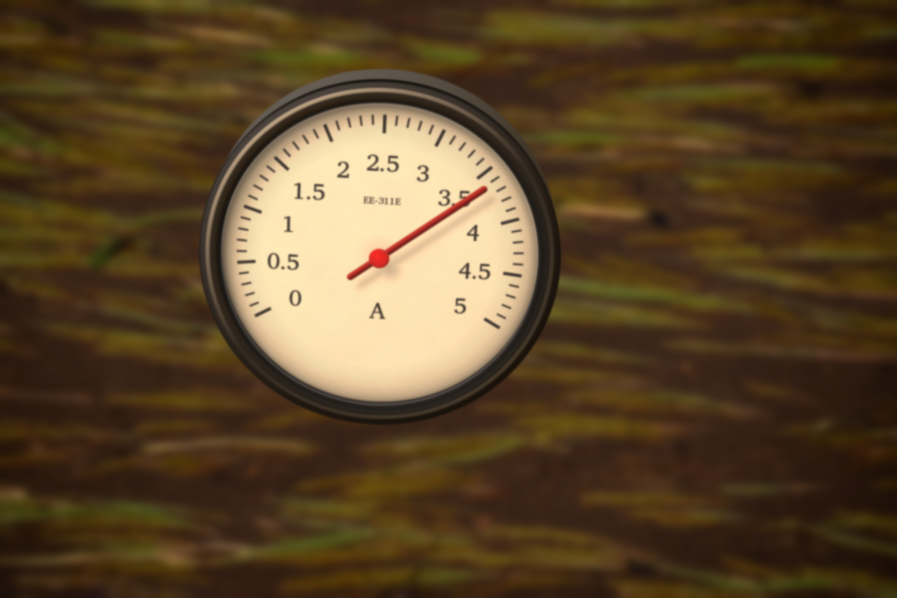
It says 3.6; A
